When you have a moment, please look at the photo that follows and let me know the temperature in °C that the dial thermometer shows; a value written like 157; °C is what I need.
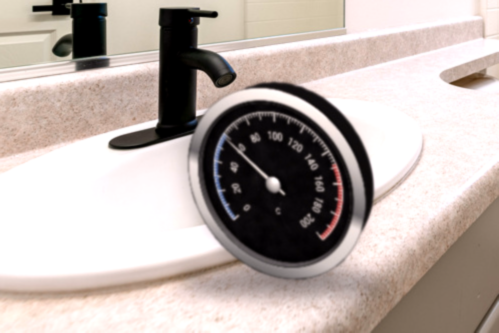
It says 60; °C
